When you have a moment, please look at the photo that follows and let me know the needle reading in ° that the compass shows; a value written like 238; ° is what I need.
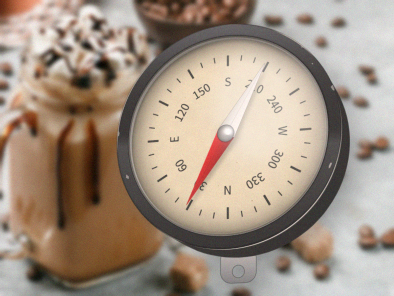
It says 30; °
